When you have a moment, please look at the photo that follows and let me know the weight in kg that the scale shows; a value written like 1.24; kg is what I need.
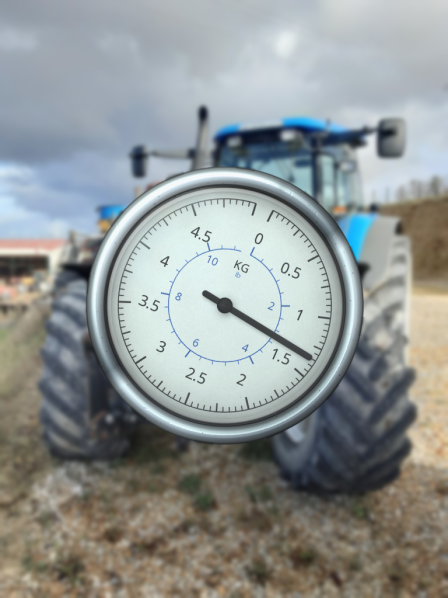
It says 1.35; kg
